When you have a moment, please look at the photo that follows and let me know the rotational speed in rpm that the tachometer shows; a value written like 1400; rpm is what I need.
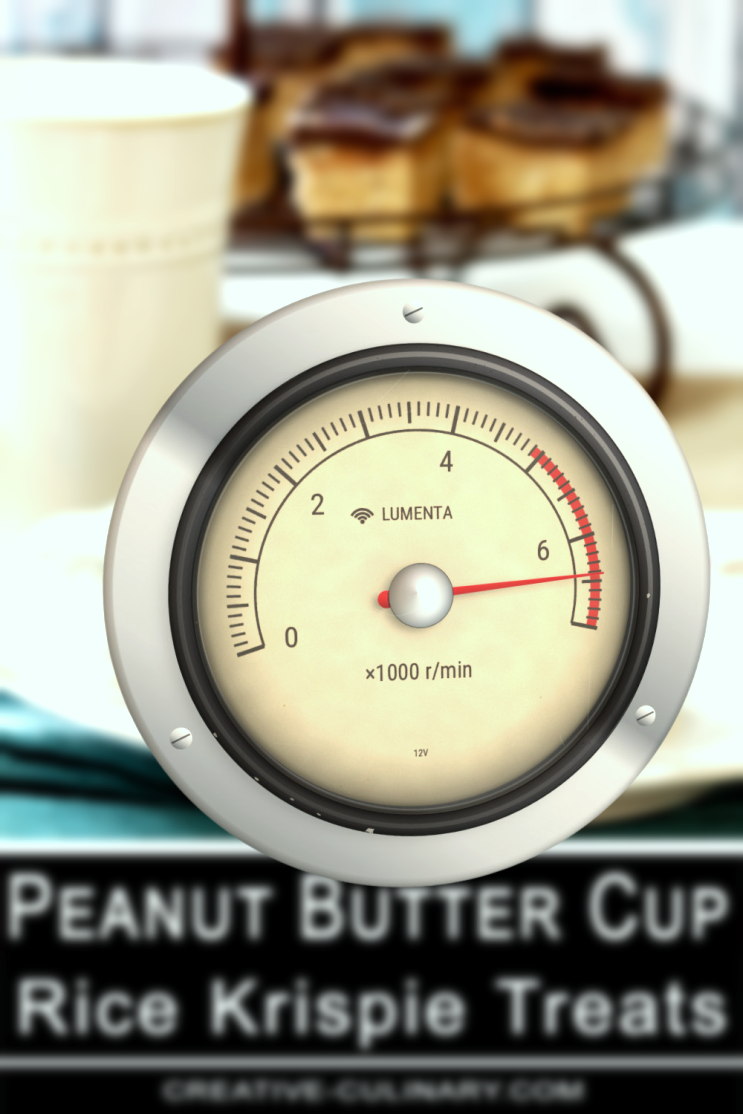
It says 6400; rpm
